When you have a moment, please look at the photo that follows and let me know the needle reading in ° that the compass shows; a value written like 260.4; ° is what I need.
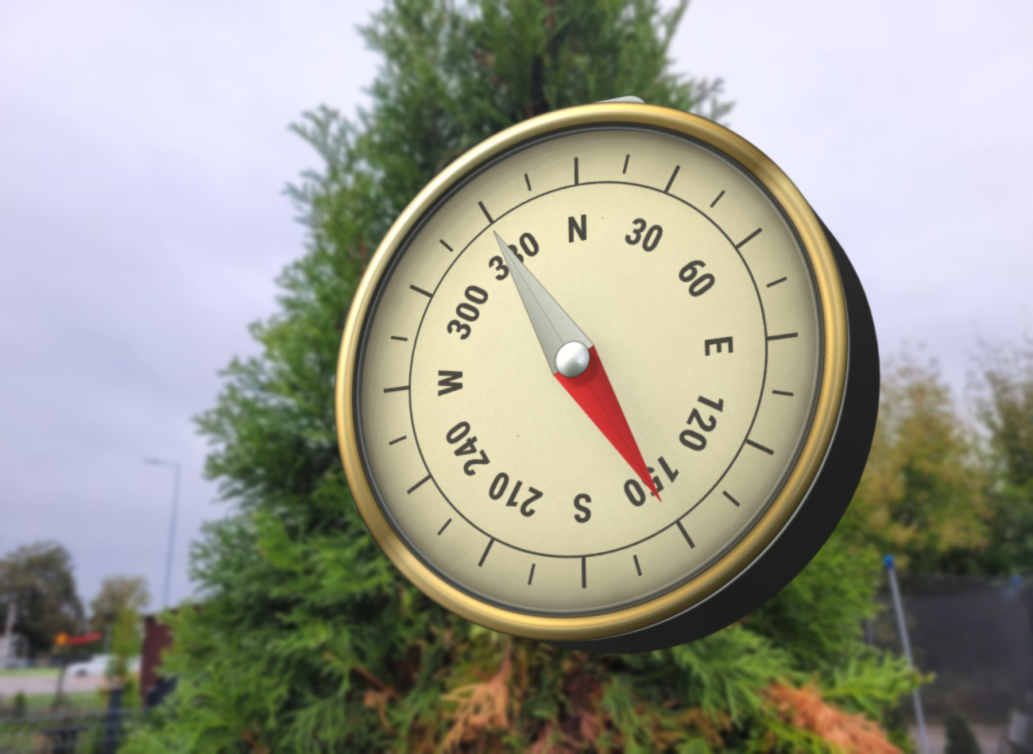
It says 150; °
